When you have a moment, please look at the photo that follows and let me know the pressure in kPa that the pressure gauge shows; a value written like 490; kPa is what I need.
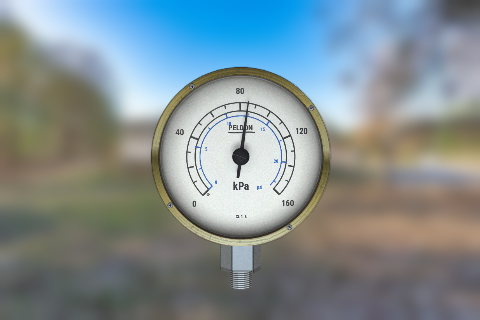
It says 85; kPa
